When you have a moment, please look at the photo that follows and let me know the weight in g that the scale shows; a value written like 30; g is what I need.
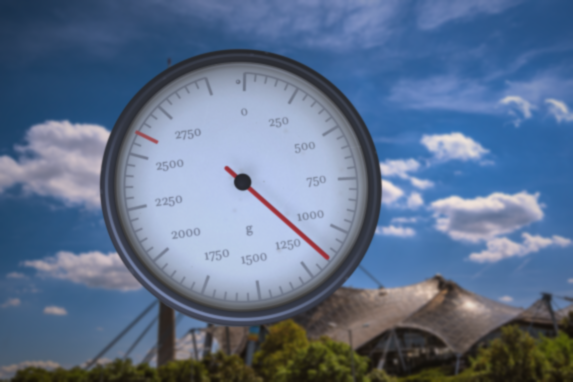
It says 1150; g
